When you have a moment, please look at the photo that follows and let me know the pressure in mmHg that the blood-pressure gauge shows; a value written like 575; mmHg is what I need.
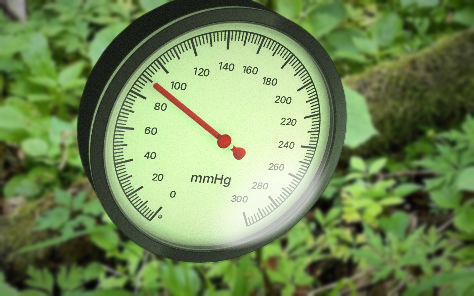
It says 90; mmHg
